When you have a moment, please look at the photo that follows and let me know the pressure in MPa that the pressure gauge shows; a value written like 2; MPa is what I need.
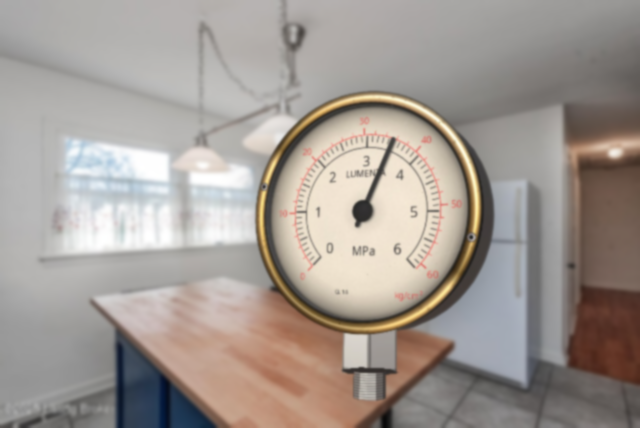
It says 3.5; MPa
